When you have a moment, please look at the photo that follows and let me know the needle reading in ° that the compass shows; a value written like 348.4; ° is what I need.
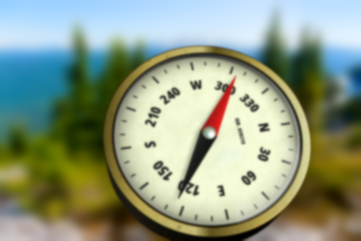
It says 305; °
